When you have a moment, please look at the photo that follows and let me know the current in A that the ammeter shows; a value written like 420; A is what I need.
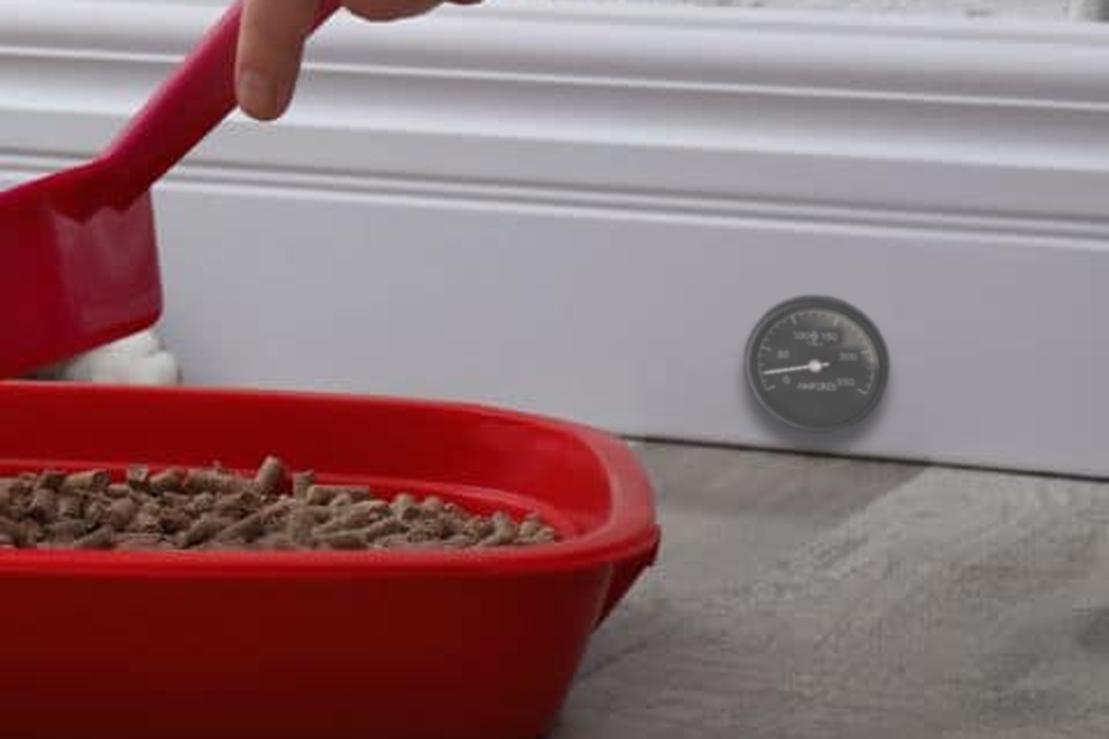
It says 20; A
